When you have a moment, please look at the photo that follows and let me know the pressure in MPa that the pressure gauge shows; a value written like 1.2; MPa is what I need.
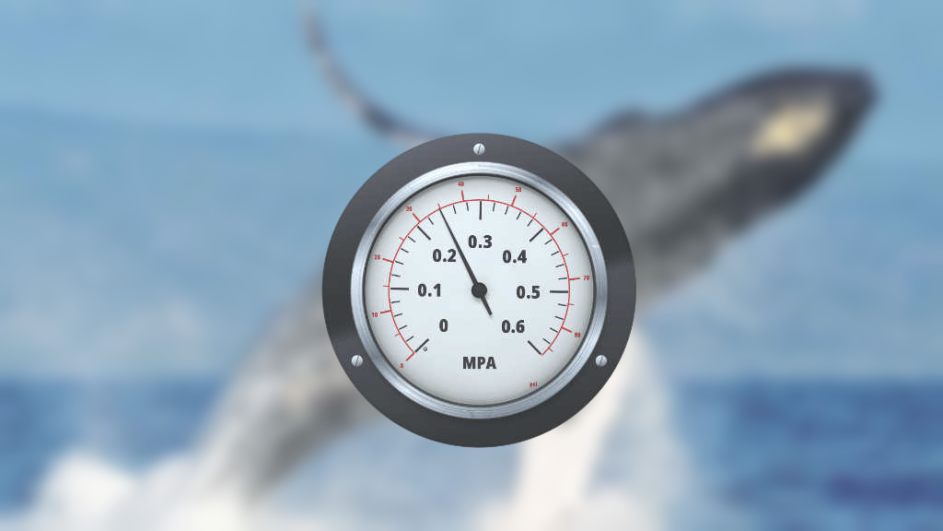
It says 0.24; MPa
